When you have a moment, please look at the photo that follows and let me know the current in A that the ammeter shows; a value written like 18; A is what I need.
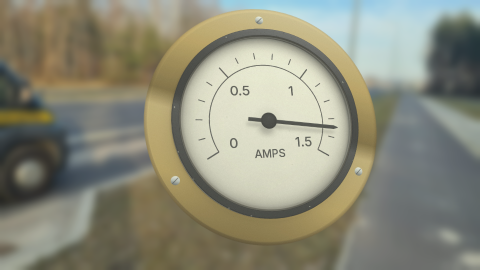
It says 1.35; A
